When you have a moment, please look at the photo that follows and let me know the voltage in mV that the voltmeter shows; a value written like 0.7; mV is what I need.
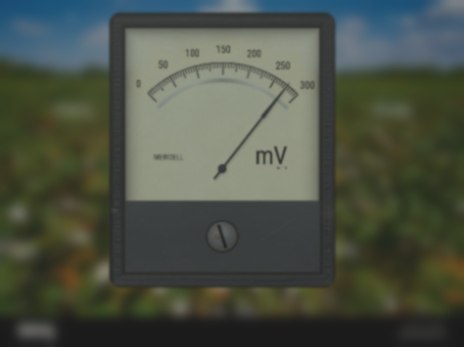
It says 275; mV
